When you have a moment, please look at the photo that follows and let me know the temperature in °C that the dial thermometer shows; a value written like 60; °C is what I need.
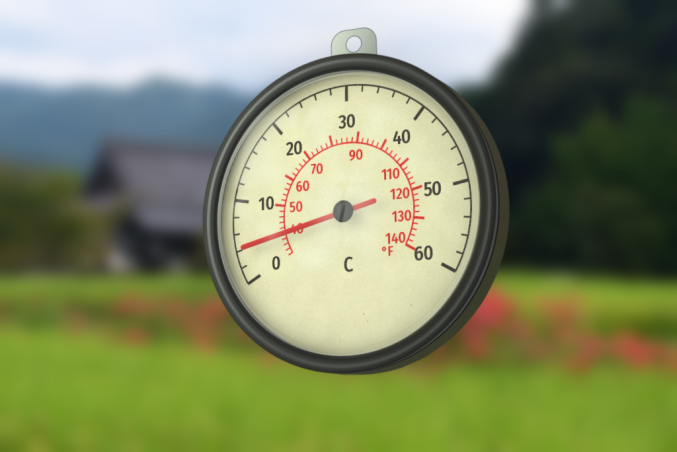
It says 4; °C
